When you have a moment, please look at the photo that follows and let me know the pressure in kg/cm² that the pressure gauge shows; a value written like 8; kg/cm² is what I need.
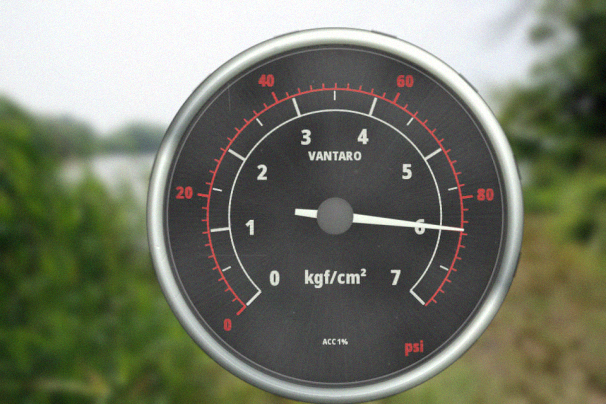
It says 6; kg/cm²
